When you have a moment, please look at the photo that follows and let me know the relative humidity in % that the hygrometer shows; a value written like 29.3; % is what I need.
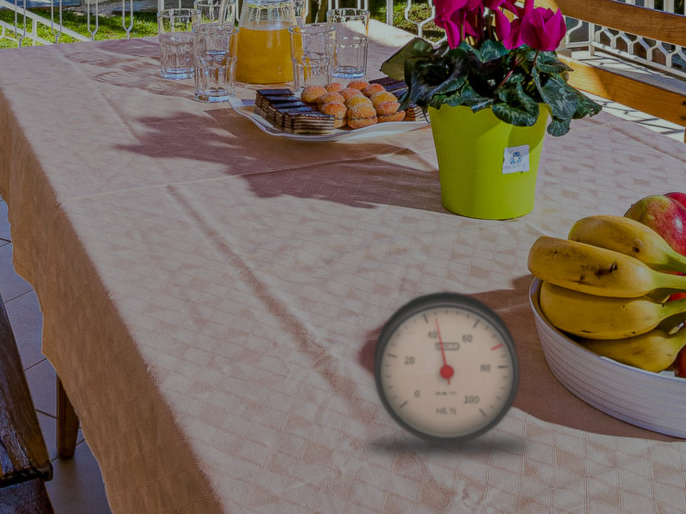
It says 44; %
